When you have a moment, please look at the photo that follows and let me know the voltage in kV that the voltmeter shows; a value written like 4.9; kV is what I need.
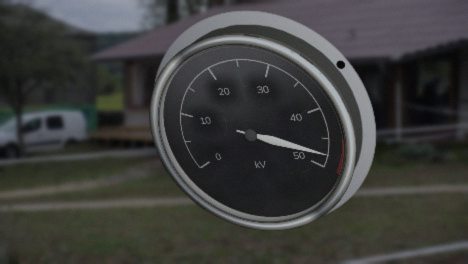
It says 47.5; kV
